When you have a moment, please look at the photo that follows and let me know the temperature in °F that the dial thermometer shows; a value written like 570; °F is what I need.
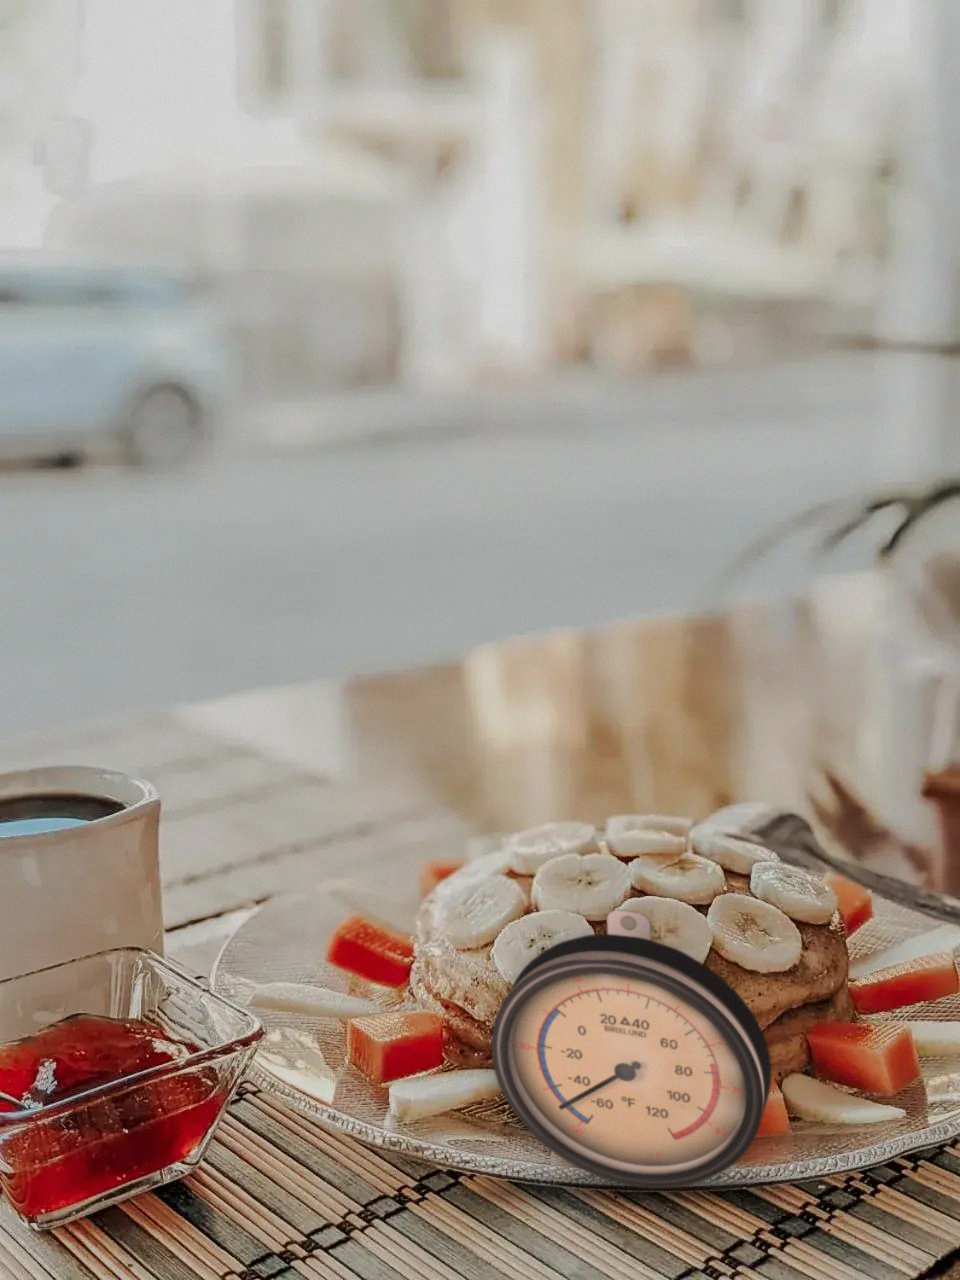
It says -48; °F
